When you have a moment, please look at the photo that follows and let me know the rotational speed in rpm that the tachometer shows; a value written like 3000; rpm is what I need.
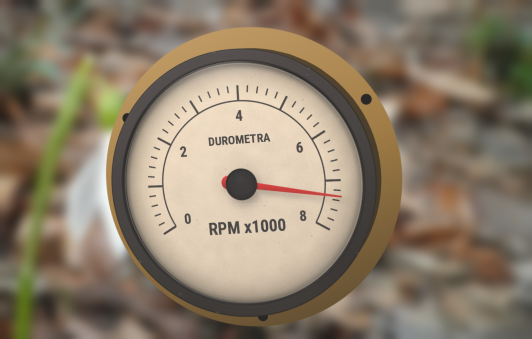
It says 7300; rpm
